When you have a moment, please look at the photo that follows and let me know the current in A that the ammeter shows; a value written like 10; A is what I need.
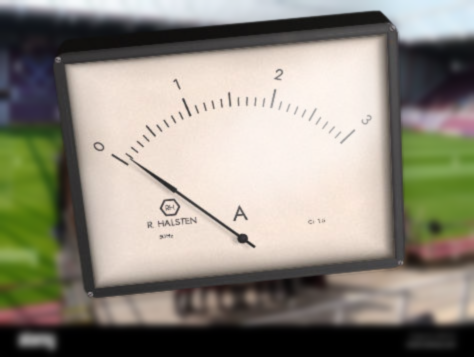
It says 0.1; A
